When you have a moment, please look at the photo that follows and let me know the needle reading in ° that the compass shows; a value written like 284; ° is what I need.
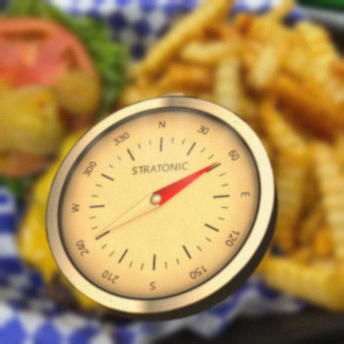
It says 60; °
